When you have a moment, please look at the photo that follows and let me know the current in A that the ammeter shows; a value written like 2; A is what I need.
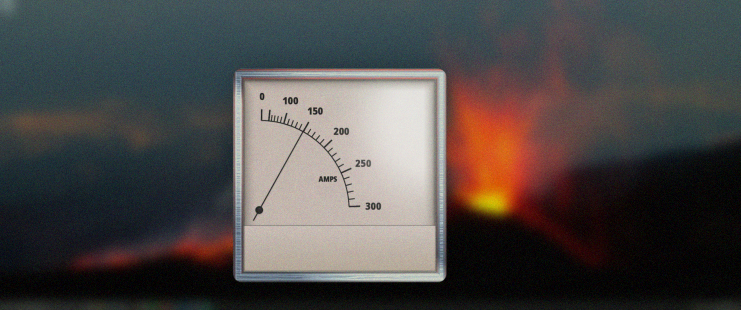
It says 150; A
